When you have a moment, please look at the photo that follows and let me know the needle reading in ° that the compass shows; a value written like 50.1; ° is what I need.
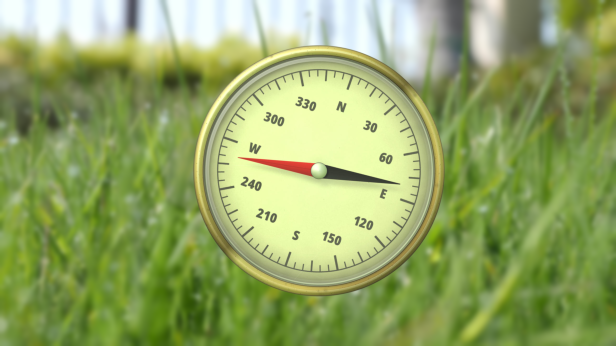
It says 260; °
